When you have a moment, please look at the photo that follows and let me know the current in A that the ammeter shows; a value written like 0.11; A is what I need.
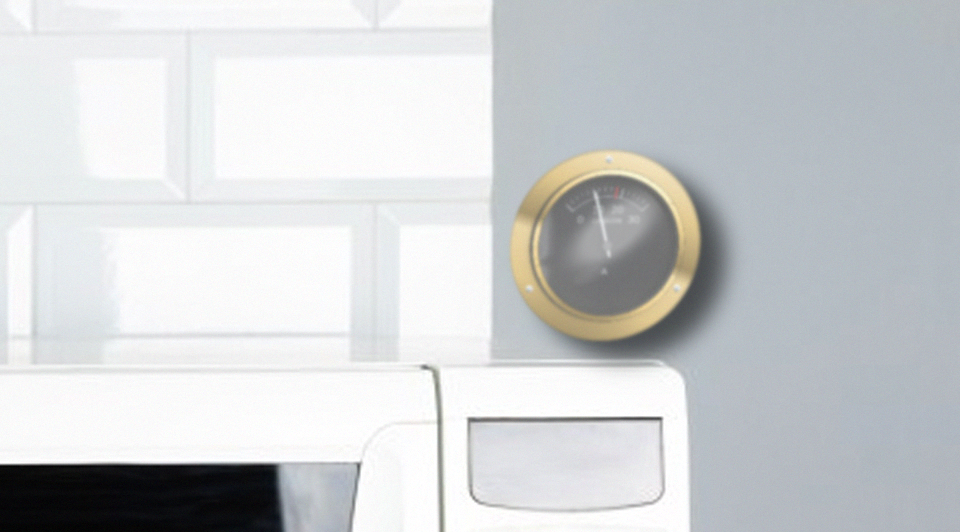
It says 10; A
